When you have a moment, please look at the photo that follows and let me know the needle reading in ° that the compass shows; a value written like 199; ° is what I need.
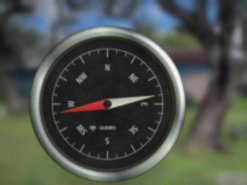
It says 260; °
